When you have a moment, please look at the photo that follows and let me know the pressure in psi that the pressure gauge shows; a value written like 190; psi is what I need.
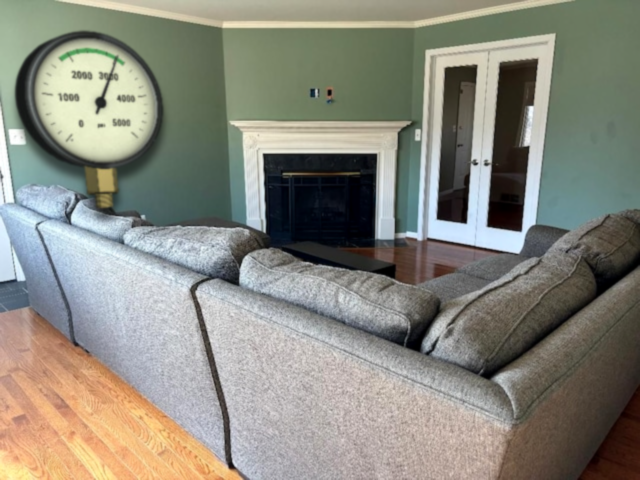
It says 3000; psi
